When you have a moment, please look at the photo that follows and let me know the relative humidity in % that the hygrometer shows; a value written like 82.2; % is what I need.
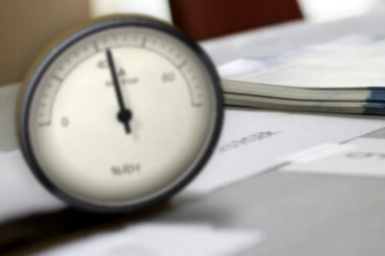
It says 44; %
